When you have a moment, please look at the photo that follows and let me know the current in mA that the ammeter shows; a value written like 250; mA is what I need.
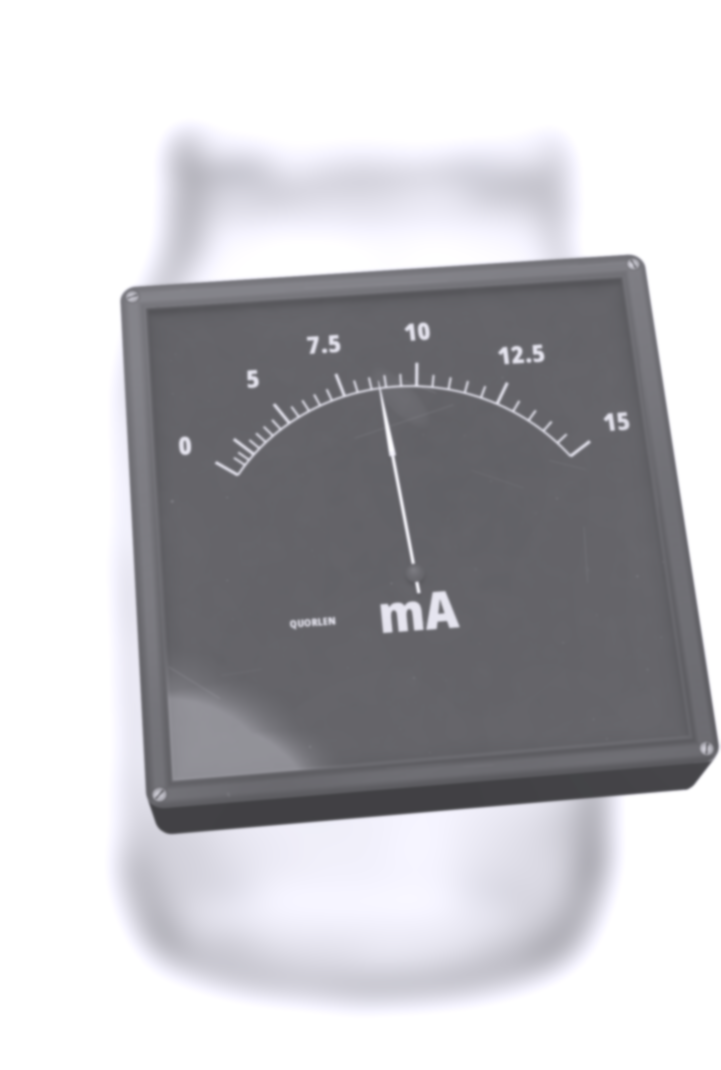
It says 8.75; mA
